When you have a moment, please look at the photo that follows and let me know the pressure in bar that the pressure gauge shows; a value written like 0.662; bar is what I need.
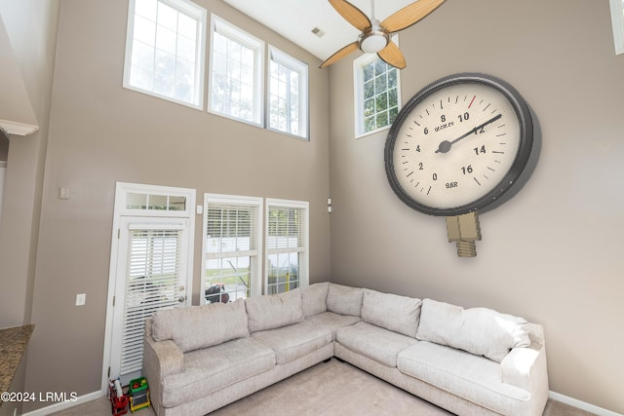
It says 12; bar
